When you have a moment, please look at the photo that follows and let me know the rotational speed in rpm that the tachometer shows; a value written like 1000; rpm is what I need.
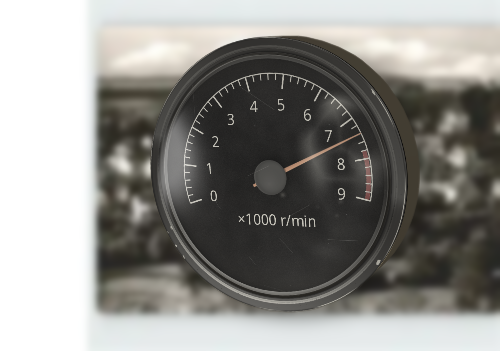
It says 7400; rpm
